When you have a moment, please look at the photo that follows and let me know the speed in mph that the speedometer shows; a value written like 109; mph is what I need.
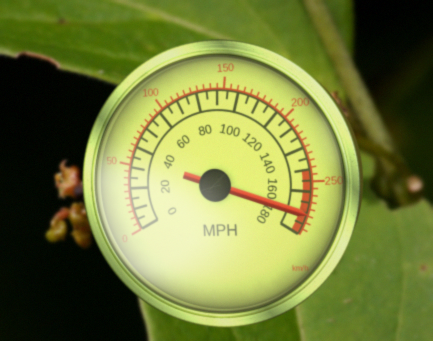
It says 170; mph
